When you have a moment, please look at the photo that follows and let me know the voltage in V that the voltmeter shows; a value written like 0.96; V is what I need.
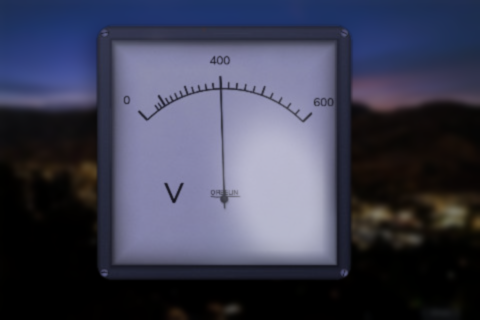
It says 400; V
